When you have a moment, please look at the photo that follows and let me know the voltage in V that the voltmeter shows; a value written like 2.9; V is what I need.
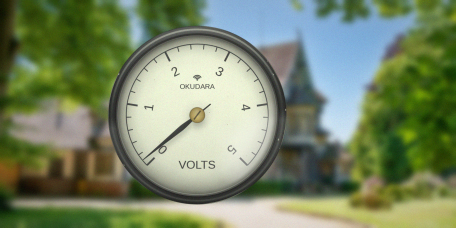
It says 0.1; V
